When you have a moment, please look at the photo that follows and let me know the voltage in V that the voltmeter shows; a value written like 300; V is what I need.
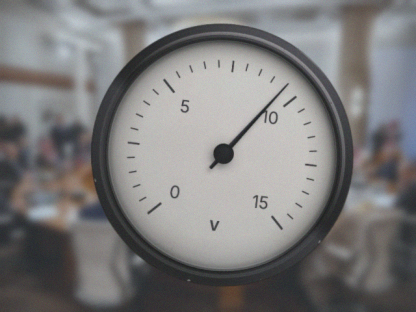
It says 9.5; V
